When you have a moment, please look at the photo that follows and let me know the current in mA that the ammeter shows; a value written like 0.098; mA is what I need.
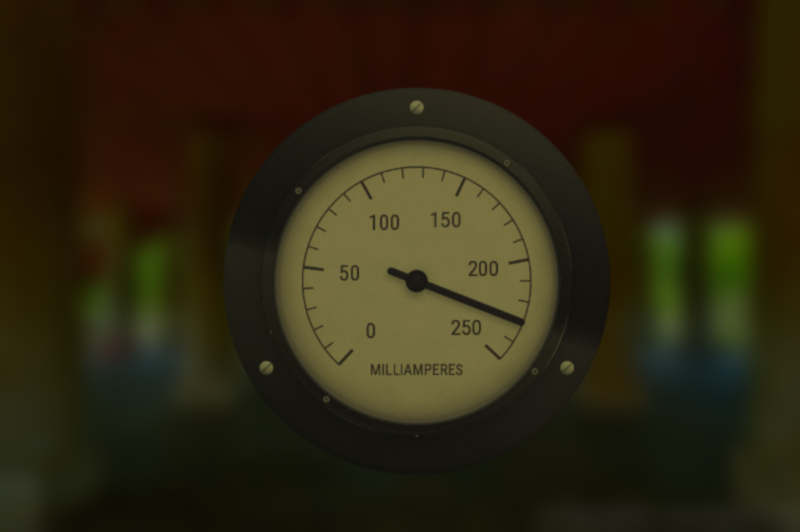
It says 230; mA
